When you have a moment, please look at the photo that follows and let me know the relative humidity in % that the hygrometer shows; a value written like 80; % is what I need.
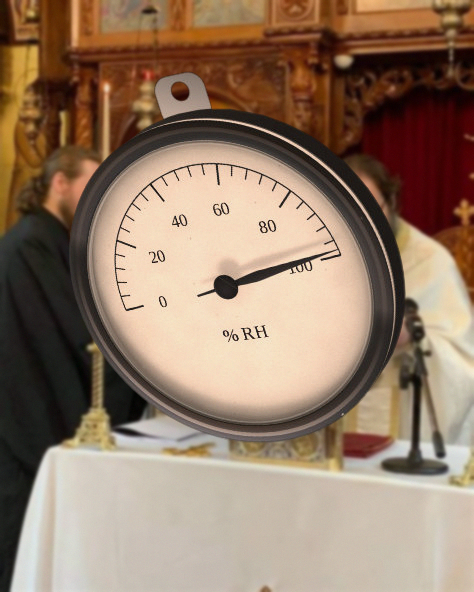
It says 98; %
